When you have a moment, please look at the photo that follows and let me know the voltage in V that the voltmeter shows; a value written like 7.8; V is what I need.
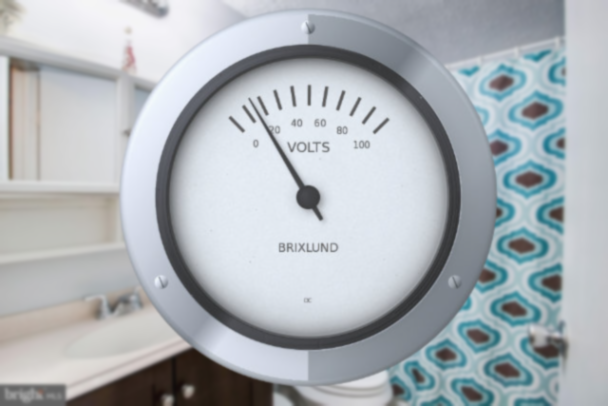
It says 15; V
